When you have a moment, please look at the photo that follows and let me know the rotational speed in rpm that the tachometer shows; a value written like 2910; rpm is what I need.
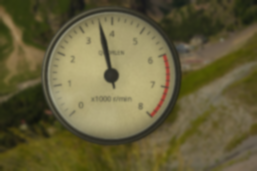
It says 3600; rpm
